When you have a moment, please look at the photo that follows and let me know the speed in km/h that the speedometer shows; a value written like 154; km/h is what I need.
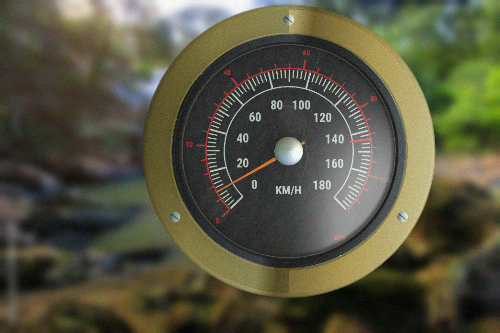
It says 10; km/h
